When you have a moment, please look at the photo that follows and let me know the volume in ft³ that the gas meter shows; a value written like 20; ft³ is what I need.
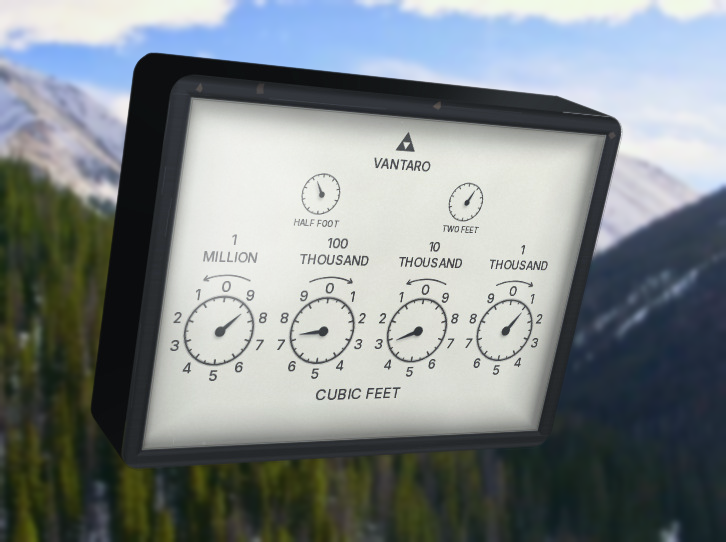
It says 873100; ft³
